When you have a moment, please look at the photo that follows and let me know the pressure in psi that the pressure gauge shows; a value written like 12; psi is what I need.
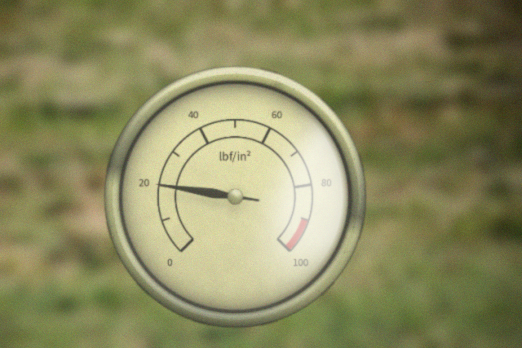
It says 20; psi
